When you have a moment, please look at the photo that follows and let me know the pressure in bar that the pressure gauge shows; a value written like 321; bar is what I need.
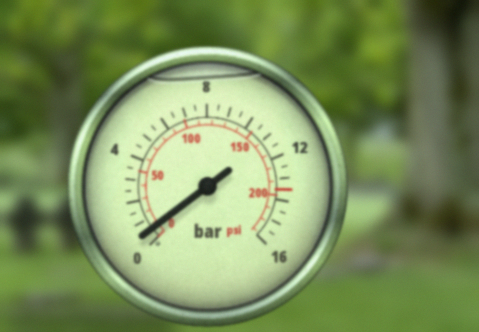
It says 0.5; bar
